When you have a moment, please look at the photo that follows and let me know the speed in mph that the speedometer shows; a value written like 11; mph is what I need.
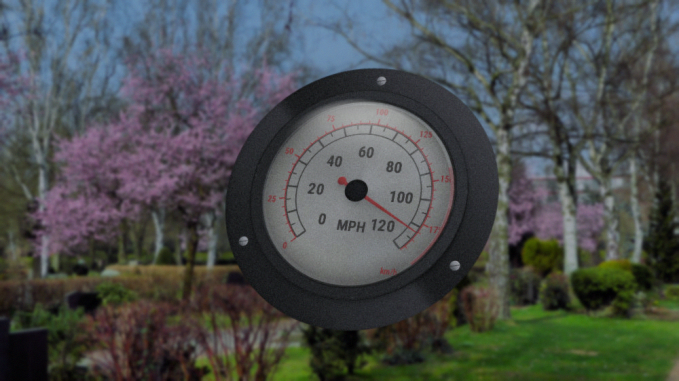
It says 112.5; mph
